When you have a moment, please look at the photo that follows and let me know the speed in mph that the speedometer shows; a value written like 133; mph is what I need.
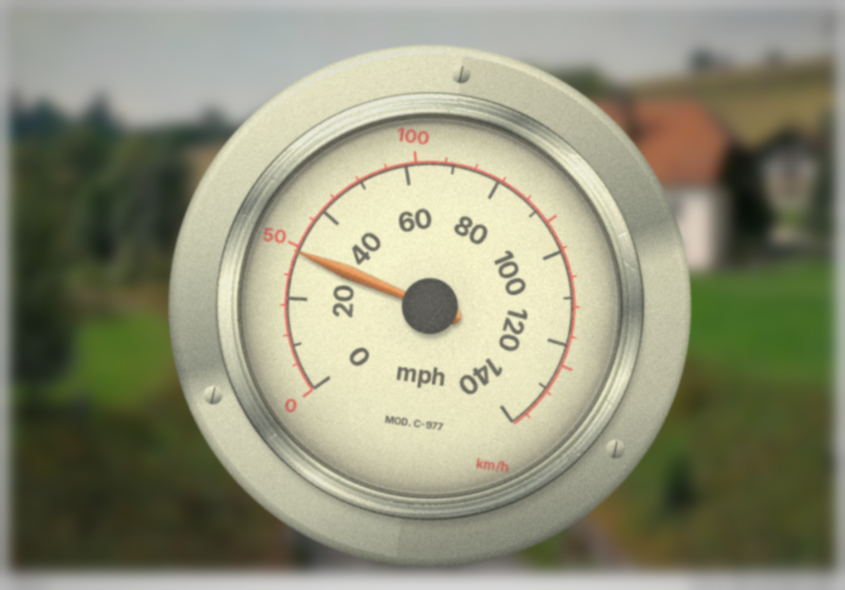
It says 30; mph
